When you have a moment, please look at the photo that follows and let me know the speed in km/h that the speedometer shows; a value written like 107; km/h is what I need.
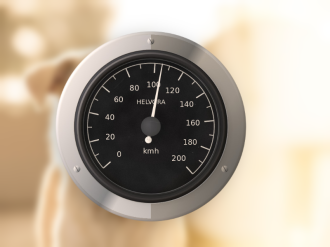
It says 105; km/h
